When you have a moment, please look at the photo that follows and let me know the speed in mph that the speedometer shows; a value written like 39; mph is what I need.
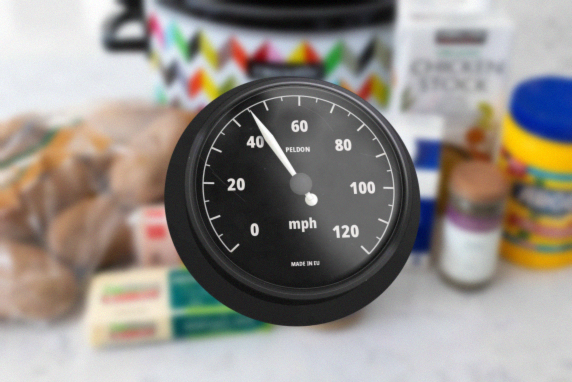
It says 45; mph
